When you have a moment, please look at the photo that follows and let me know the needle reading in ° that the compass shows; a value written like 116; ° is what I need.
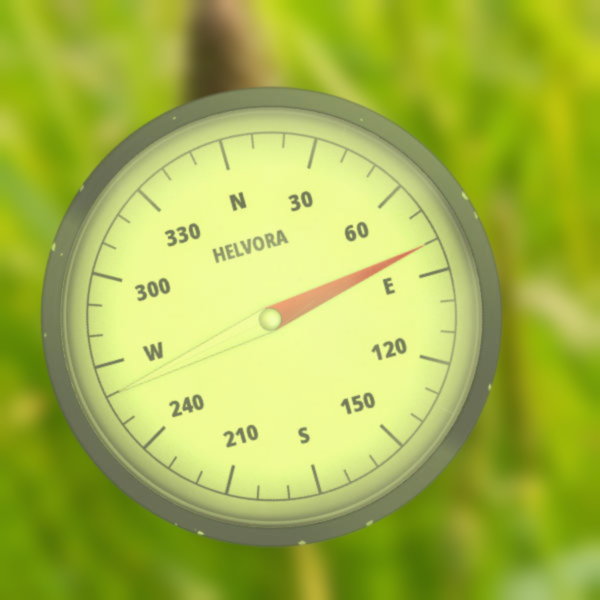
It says 80; °
